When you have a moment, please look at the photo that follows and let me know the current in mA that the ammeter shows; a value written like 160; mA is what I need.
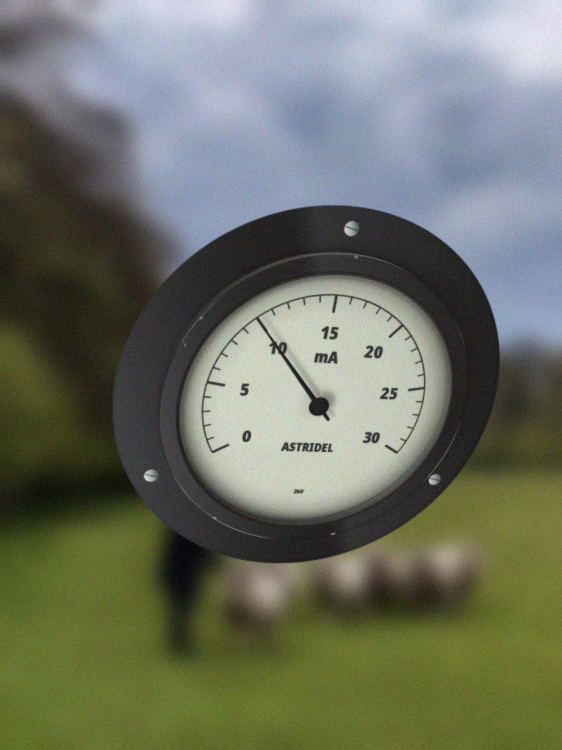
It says 10; mA
